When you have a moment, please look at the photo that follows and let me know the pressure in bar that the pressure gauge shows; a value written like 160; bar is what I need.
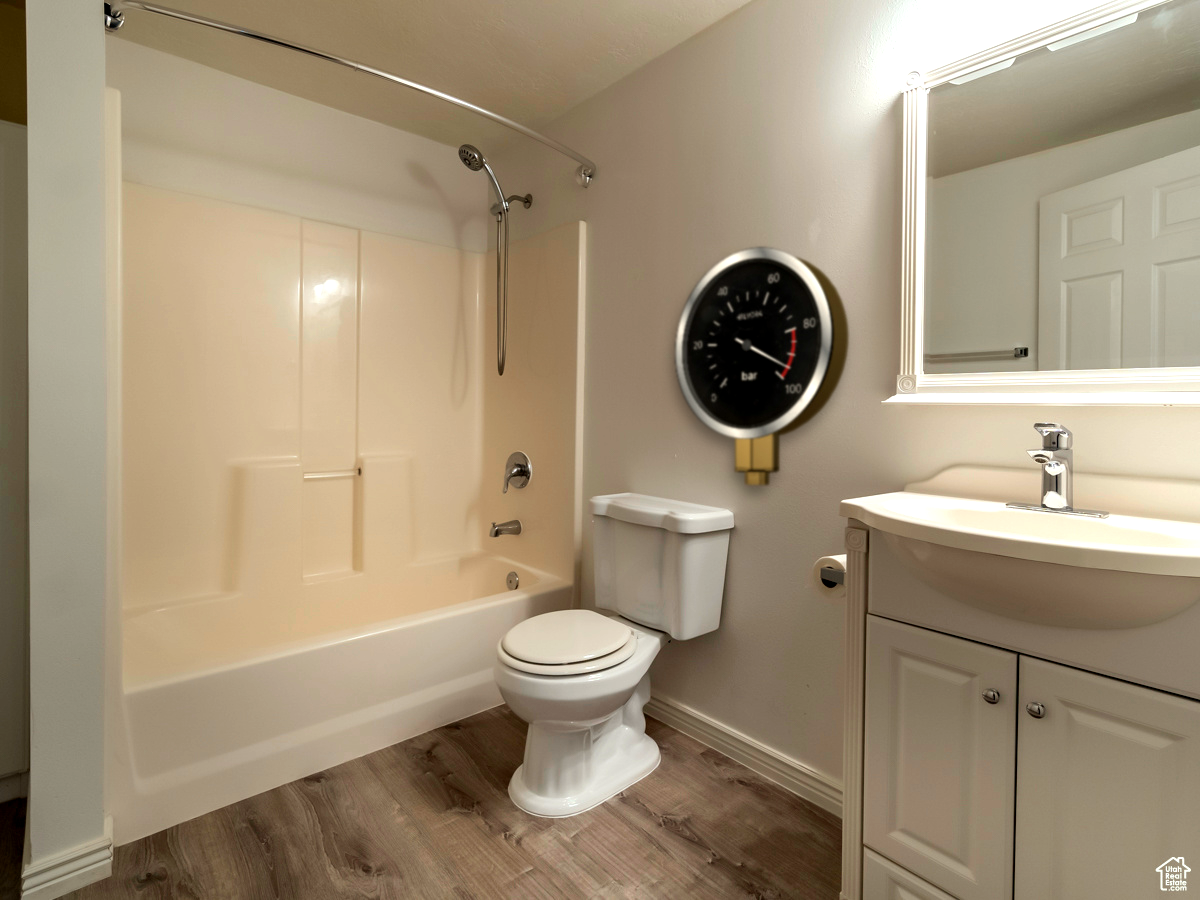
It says 95; bar
